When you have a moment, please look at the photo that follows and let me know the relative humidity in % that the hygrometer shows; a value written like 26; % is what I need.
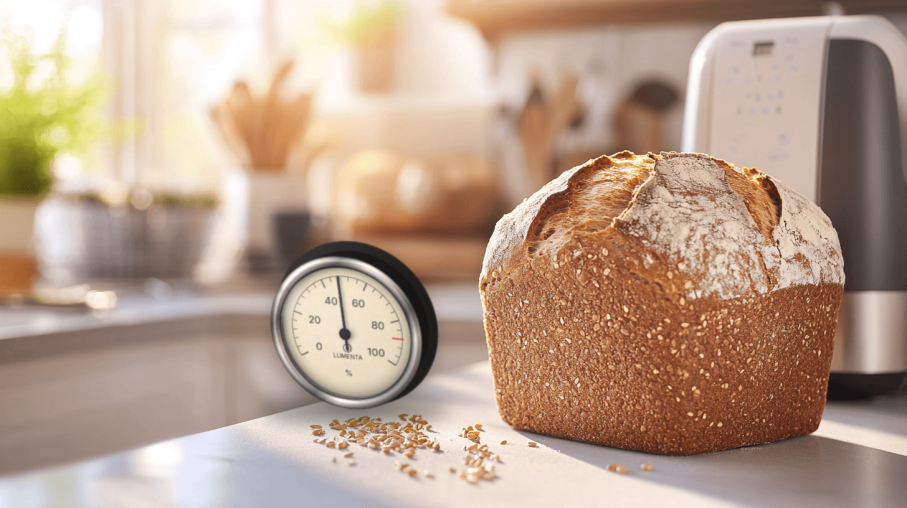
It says 48; %
